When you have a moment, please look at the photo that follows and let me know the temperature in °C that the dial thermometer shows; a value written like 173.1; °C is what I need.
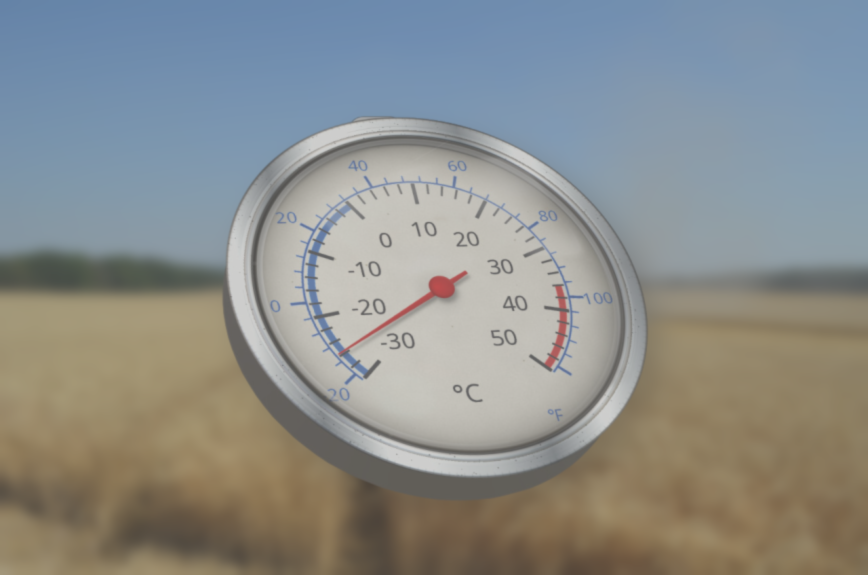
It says -26; °C
